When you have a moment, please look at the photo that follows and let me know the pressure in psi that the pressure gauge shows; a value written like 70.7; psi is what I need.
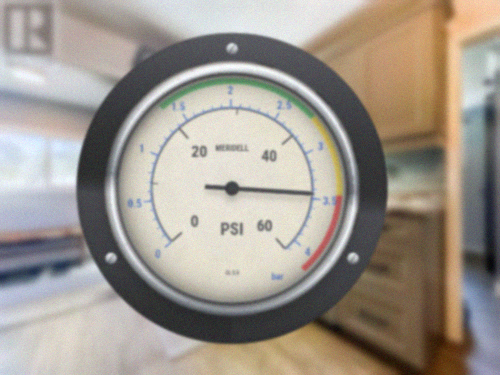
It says 50; psi
